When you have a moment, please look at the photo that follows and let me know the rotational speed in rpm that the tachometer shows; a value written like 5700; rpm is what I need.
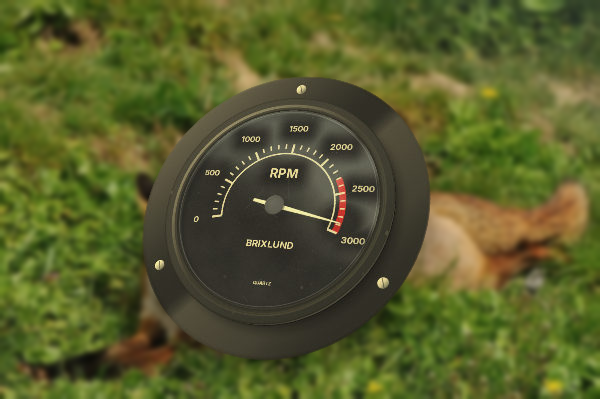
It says 2900; rpm
